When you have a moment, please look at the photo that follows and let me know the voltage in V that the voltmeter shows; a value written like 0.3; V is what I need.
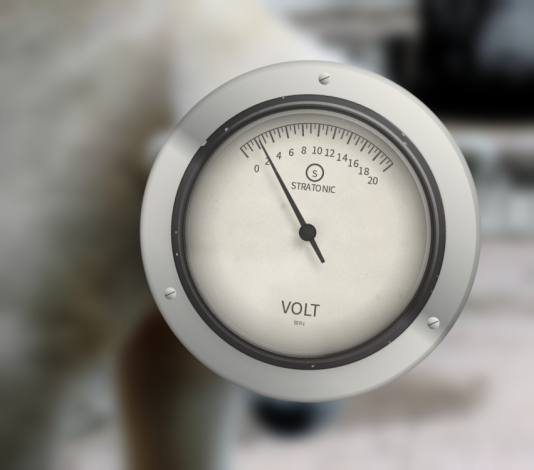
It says 2.5; V
